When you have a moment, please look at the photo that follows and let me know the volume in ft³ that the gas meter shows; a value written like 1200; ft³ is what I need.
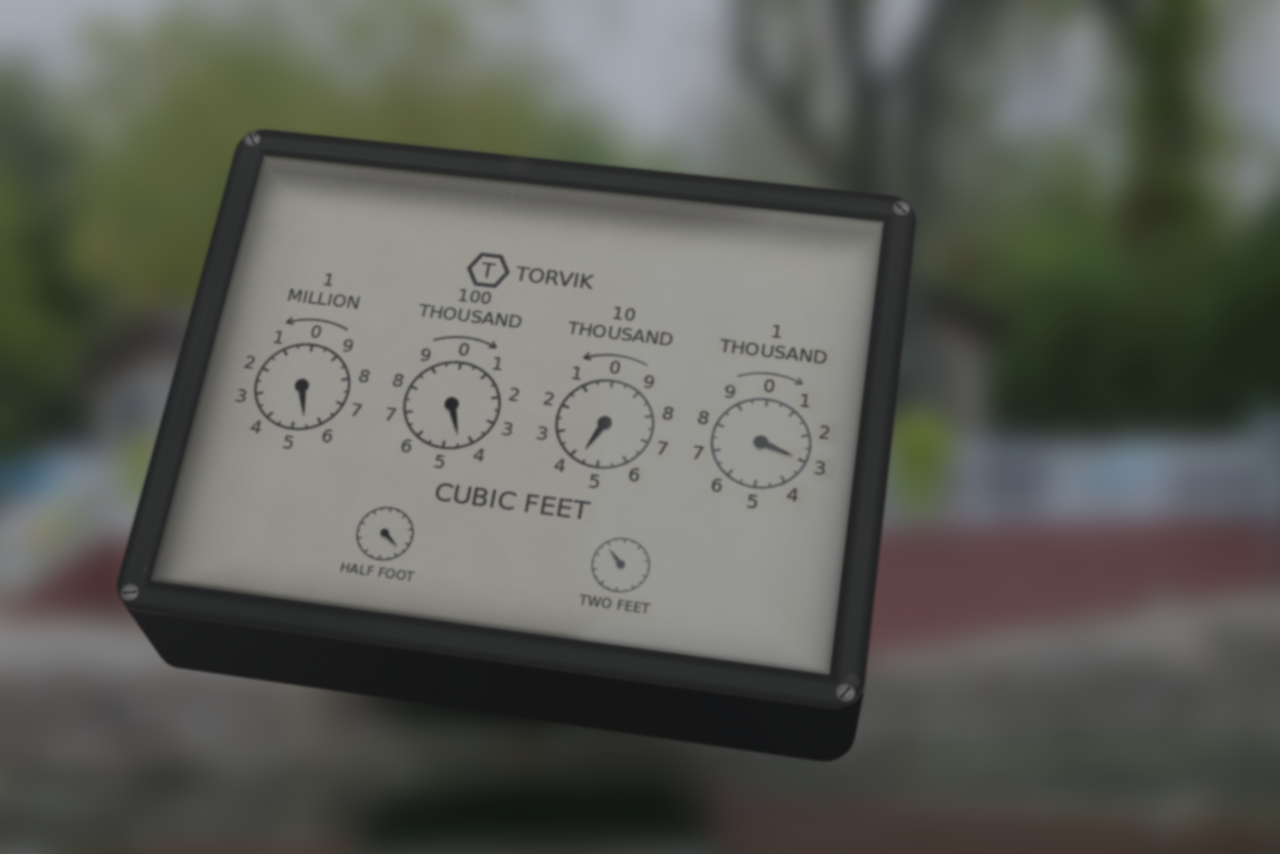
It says 544300; ft³
